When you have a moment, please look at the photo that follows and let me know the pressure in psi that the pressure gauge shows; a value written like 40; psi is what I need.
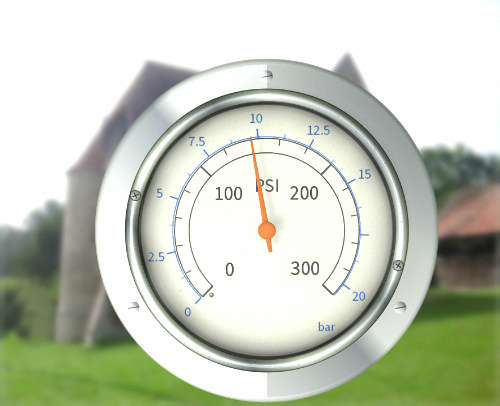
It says 140; psi
